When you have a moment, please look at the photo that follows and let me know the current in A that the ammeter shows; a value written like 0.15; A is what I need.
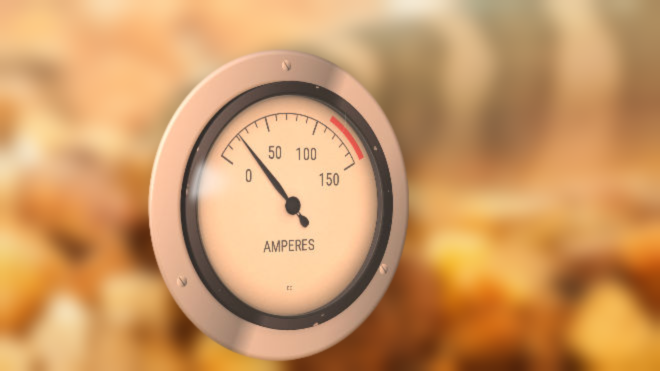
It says 20; A
